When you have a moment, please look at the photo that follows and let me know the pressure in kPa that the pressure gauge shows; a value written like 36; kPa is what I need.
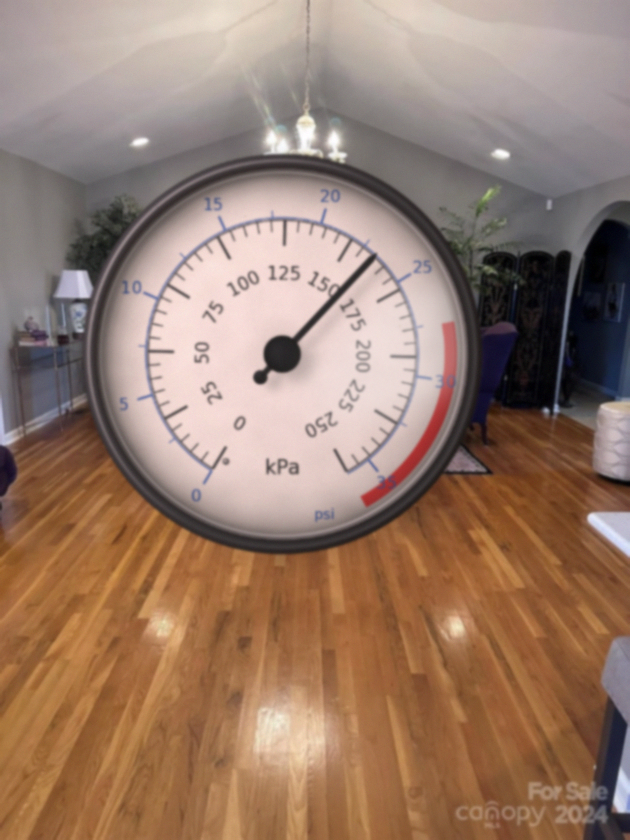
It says 160; kPa
